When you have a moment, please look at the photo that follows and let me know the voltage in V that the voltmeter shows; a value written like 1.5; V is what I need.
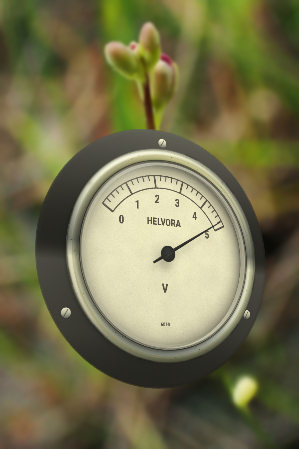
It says 4.8; V
